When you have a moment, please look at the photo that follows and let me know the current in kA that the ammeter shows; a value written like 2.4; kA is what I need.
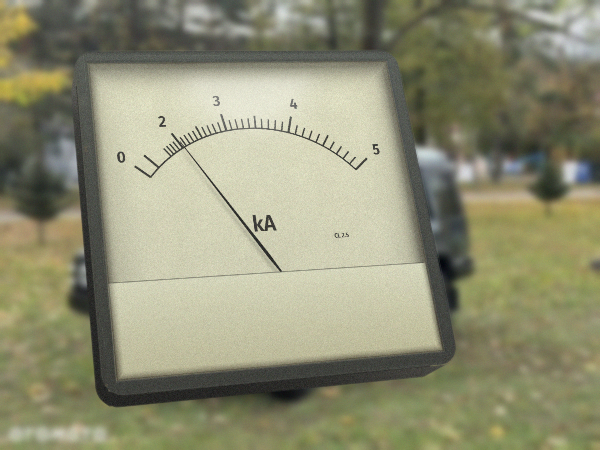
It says 2; kA
